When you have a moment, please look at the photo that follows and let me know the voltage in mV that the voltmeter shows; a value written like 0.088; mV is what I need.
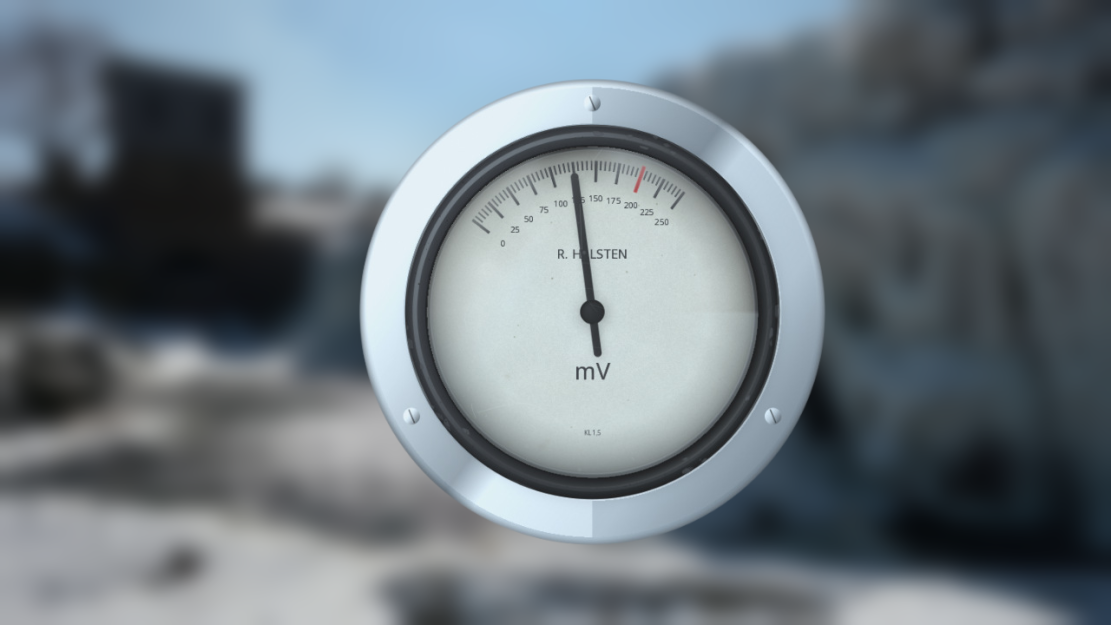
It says 125; mV
